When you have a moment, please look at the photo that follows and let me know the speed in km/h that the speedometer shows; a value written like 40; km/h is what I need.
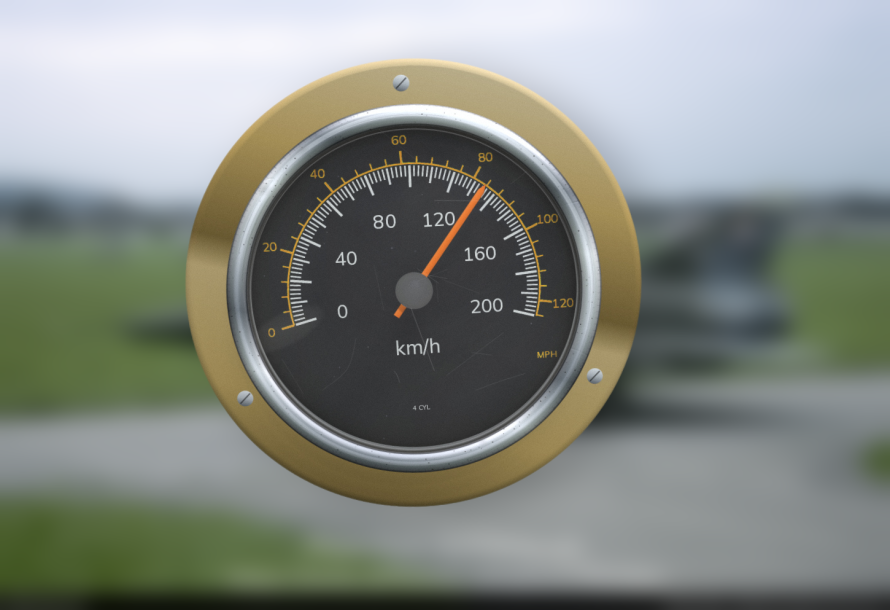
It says 134; km/h
